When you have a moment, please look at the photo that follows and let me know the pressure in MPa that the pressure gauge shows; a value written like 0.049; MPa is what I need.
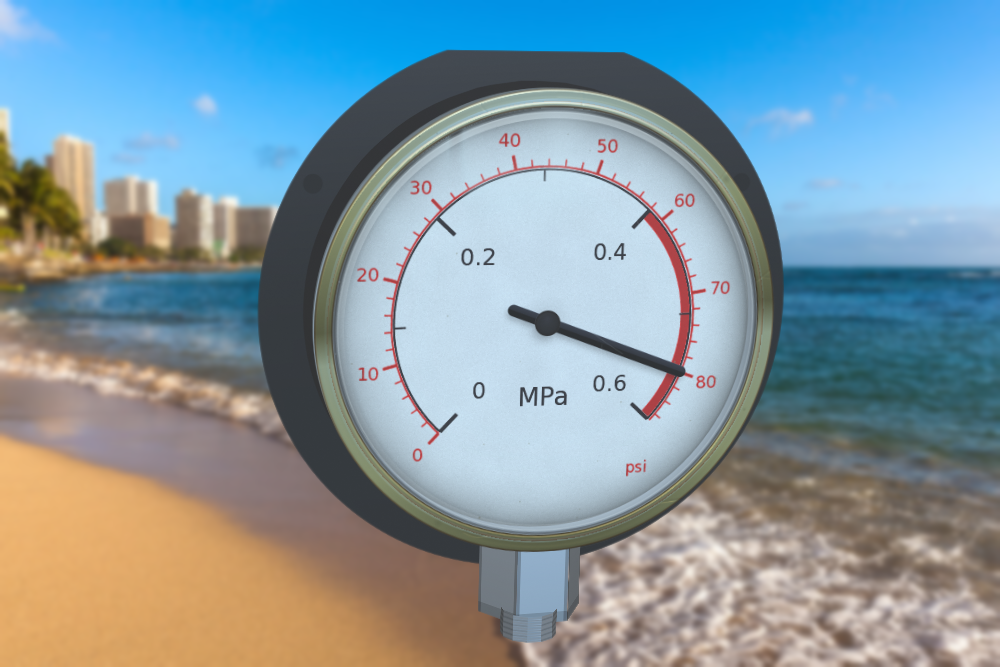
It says 0.55; MPa
